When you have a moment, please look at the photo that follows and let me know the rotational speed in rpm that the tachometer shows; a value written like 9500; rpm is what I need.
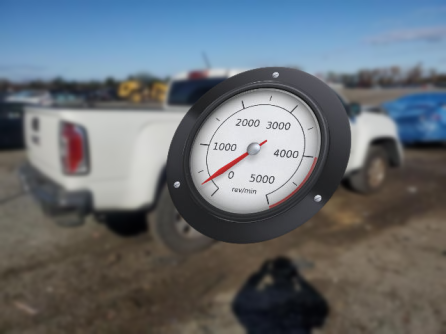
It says 250; rpm
